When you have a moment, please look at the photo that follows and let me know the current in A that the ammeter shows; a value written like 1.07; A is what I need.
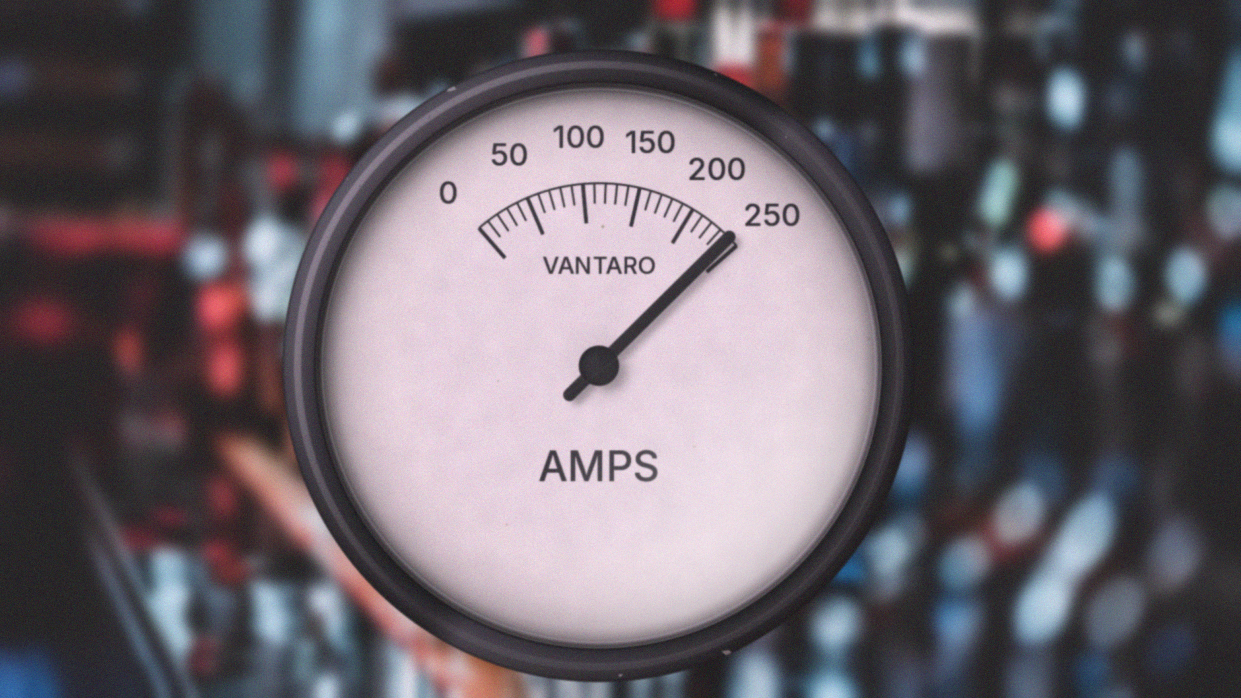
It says 240; A
